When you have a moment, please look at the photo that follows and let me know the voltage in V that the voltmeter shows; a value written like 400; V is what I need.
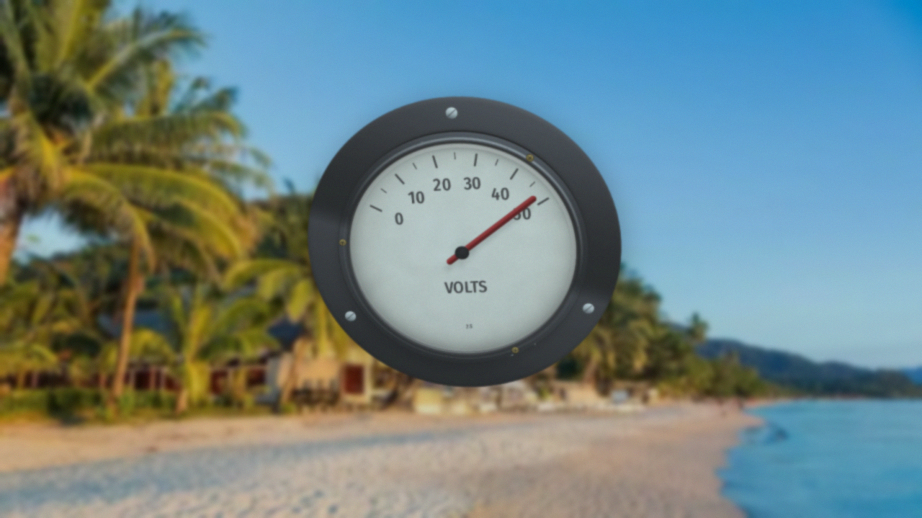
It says 47.5; V
